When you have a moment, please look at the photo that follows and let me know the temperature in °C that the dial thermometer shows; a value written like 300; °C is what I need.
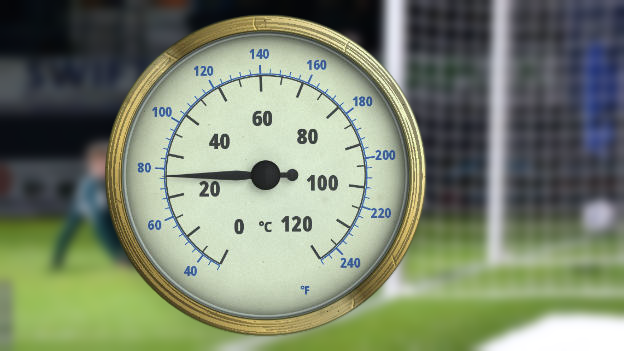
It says 25; °C
